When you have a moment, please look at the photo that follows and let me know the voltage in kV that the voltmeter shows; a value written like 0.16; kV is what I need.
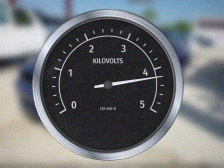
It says 4.2; kV
